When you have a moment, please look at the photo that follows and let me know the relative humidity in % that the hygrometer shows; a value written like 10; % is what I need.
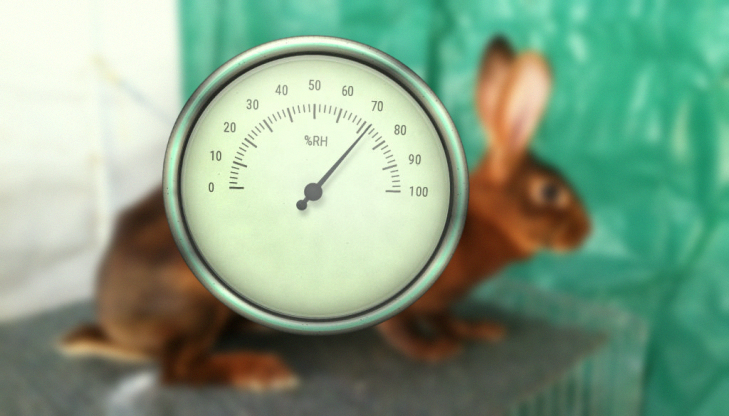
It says 72; %
